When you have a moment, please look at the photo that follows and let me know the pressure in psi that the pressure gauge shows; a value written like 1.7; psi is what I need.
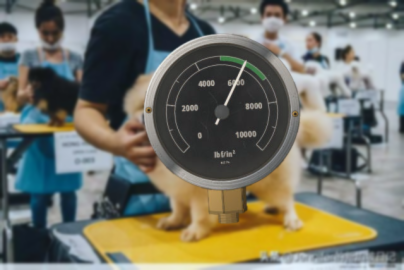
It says 6000; psi
